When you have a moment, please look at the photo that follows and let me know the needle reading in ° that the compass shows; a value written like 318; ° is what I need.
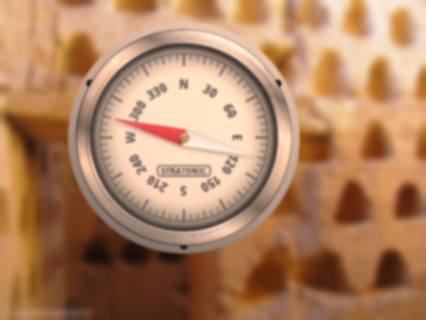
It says 285; °
